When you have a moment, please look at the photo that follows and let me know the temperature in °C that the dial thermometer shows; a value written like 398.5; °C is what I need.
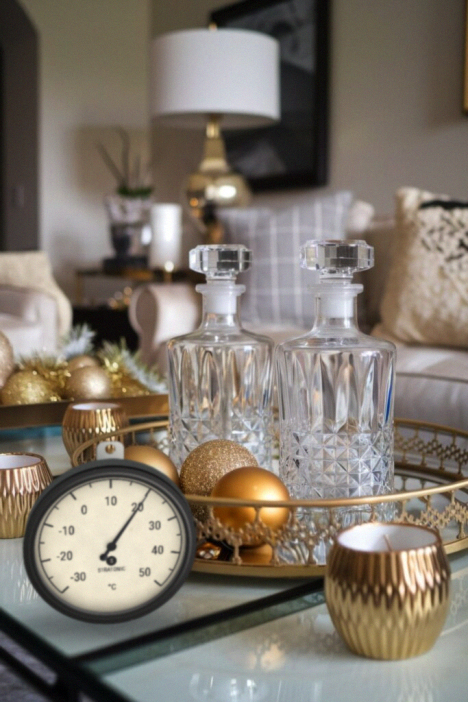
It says 20; °C
